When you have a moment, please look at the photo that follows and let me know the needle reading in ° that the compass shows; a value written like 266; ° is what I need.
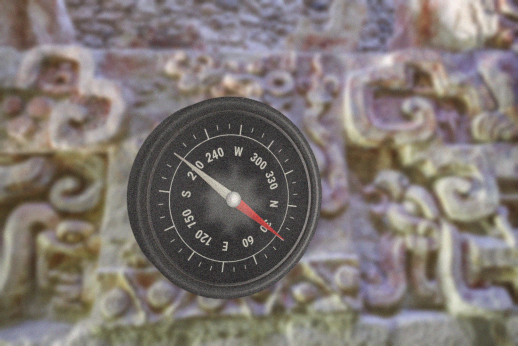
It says 30; °
